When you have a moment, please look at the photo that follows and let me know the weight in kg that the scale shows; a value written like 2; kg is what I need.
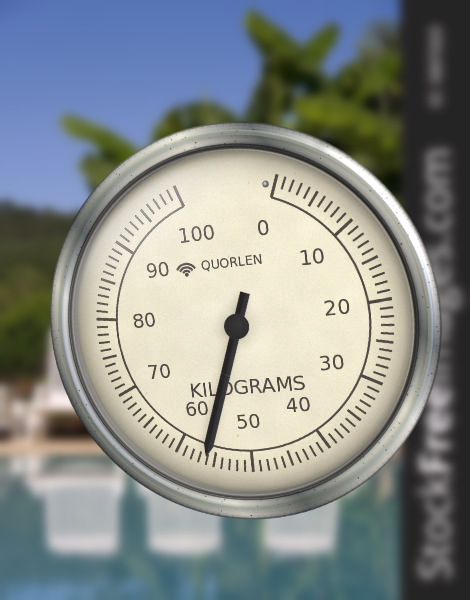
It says 56; kg
